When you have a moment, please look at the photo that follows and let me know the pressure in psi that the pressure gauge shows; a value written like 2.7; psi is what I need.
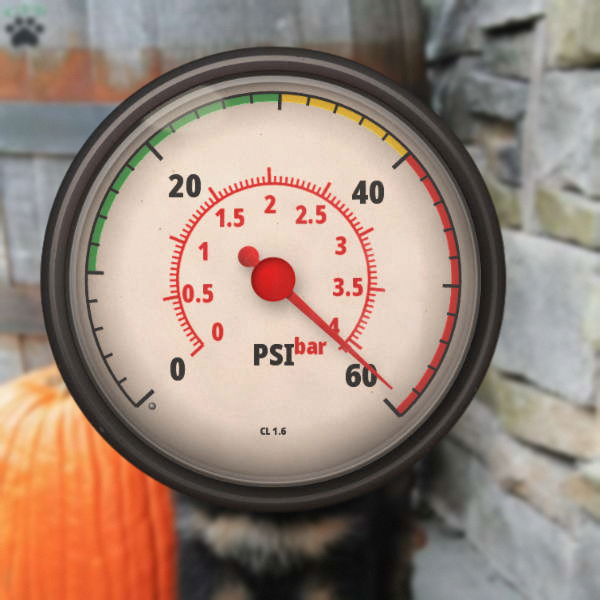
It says 59; psi
